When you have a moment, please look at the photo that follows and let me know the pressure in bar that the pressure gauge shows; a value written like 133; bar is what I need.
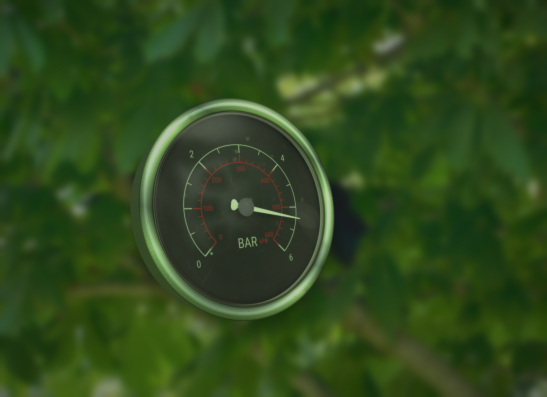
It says 5.25; bar
